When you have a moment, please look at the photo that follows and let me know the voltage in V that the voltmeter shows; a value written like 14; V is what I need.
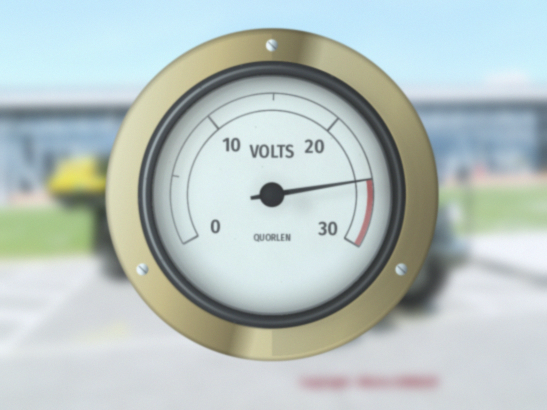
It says 25; V
